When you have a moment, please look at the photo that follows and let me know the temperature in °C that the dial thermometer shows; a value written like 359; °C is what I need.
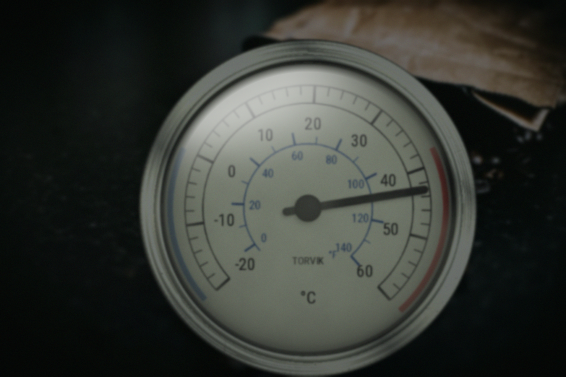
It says 43; °C
